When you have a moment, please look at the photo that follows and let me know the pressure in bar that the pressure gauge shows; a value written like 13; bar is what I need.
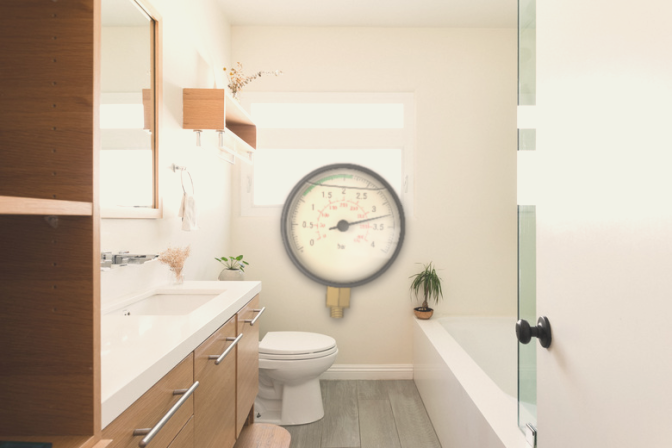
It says 3.25; bar
